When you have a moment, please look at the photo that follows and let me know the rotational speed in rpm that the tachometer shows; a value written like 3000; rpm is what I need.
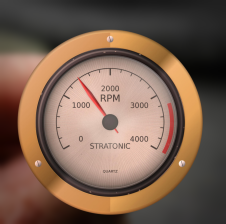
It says 1400; rpm
